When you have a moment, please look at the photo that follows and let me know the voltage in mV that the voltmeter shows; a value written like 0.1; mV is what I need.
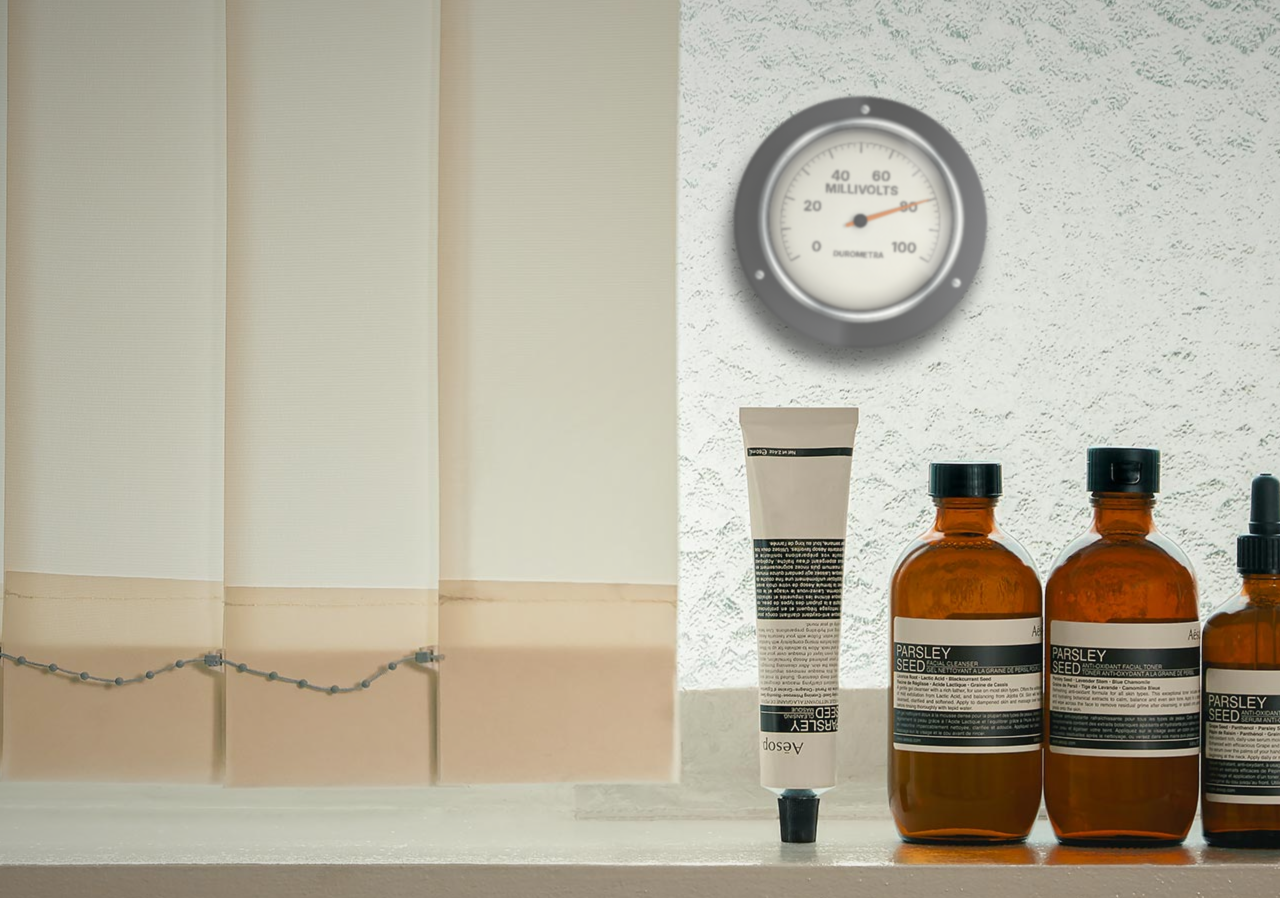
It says 80; mV
